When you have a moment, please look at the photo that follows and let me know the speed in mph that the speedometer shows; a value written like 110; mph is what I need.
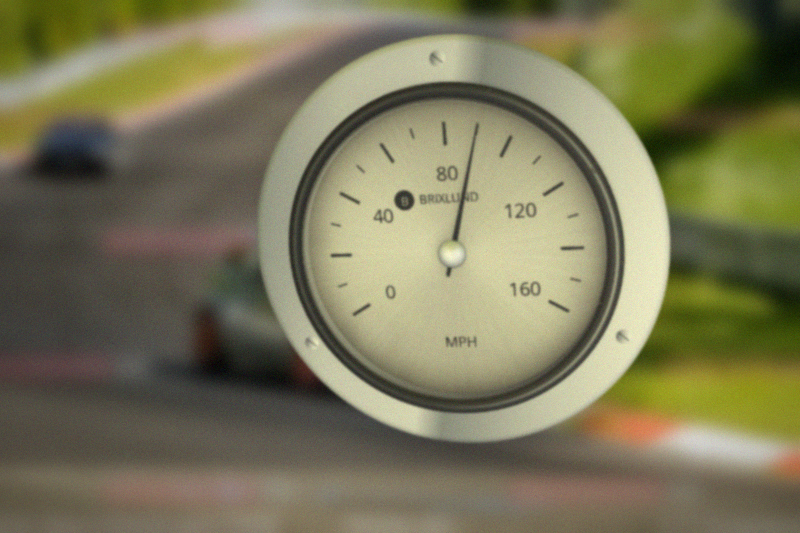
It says 90; mph
